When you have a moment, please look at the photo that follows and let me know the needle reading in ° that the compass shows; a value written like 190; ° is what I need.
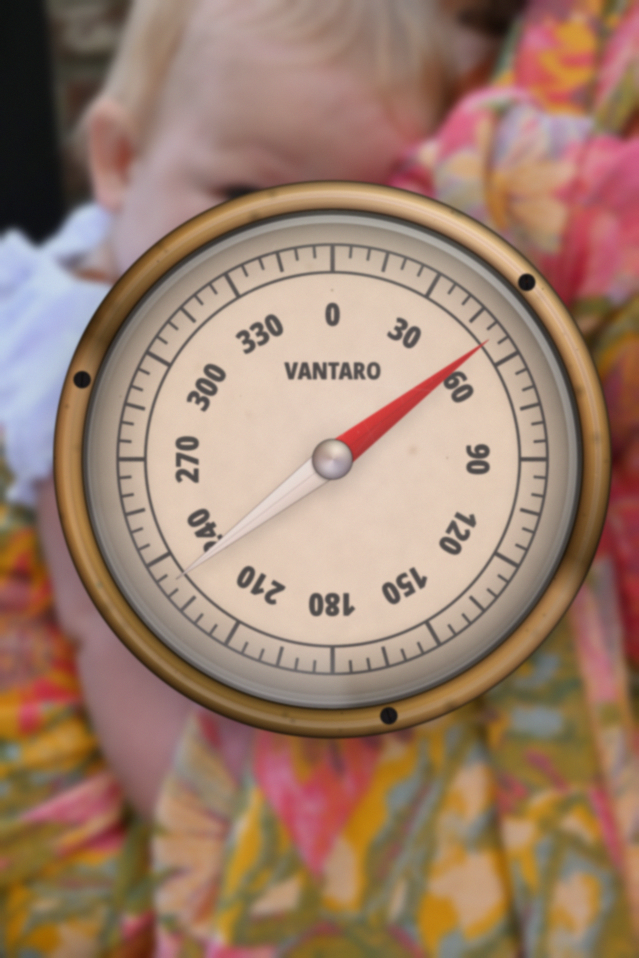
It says 52.5; °
